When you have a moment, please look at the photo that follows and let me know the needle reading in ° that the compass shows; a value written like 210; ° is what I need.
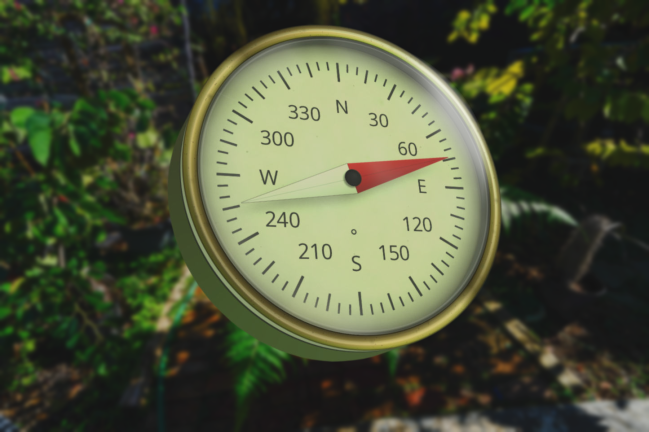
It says 75; °
